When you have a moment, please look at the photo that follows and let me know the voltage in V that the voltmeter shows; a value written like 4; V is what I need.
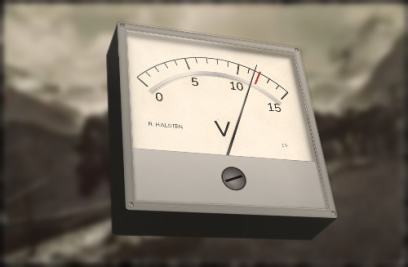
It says 11.5; V
